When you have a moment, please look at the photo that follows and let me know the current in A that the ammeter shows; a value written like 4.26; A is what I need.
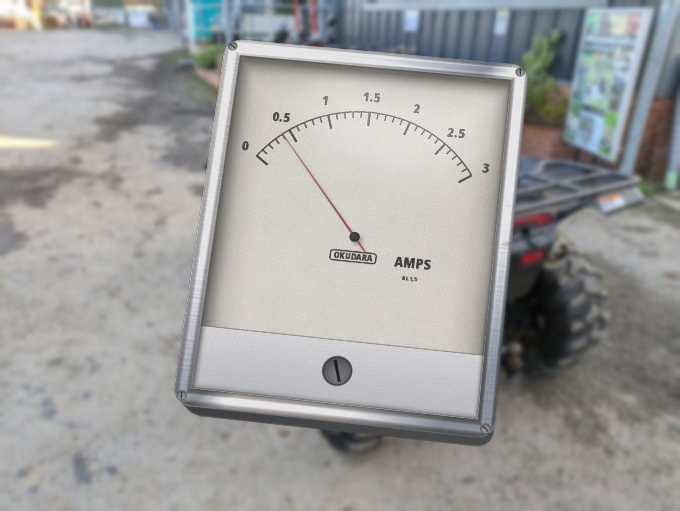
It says 0.4; A
